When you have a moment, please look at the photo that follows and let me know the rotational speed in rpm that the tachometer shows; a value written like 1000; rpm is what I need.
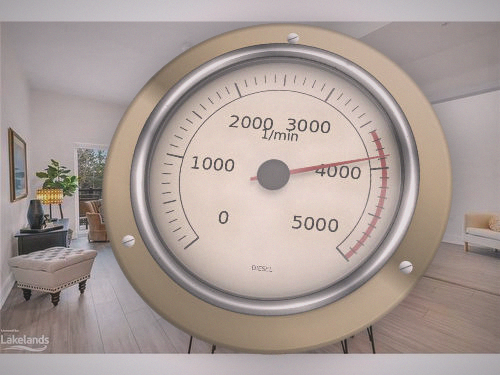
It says 3900; rpm
